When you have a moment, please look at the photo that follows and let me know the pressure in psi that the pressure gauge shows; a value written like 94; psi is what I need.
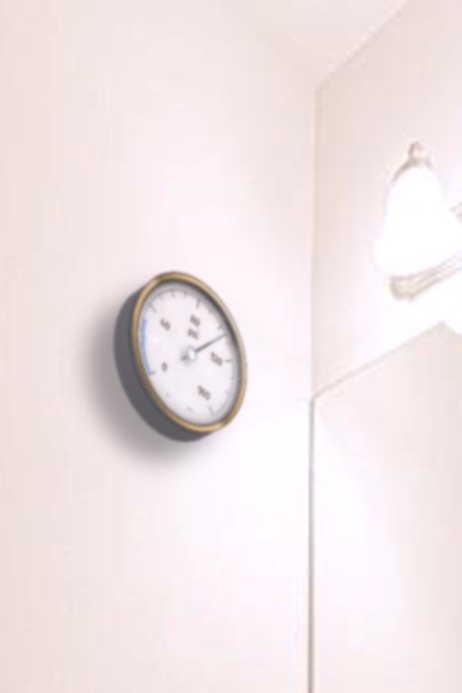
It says 105; psi
